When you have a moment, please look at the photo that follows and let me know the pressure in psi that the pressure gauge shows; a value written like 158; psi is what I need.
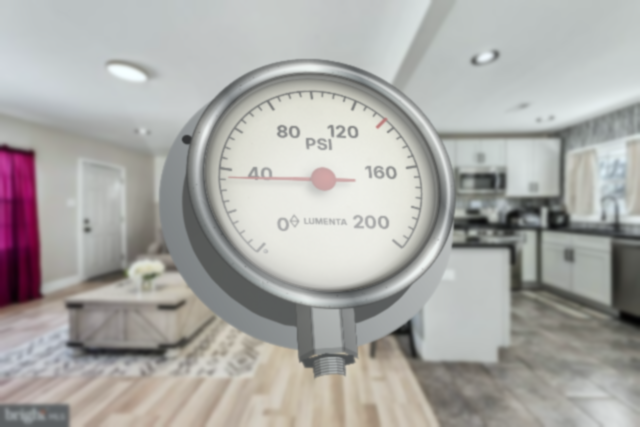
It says 35; psi
